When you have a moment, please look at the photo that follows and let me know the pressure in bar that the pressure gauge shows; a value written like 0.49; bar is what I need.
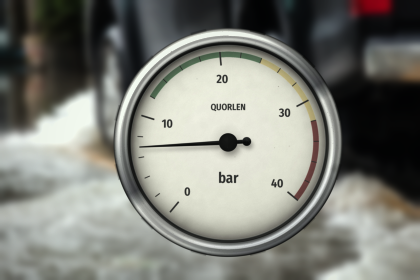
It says 7; bar
